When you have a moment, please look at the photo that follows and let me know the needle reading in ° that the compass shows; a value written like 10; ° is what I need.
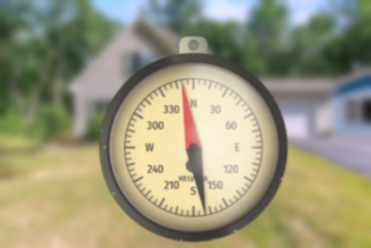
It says 350; °
